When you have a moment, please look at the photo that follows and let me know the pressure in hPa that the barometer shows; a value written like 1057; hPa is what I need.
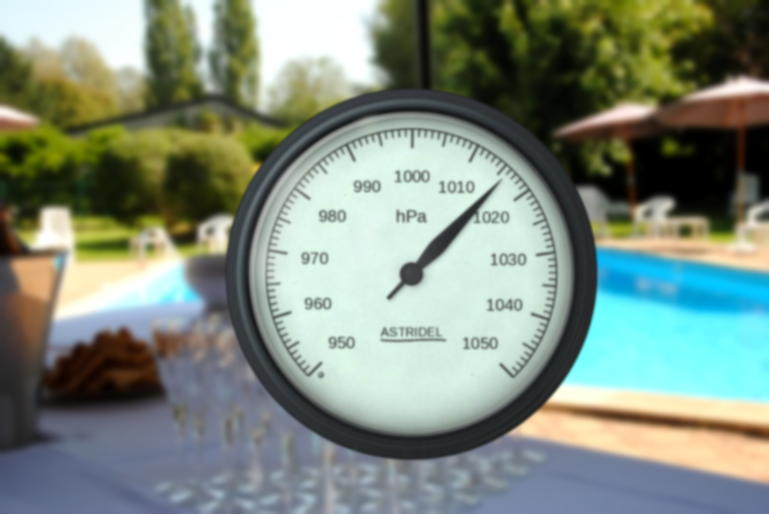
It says 1016; hPa
